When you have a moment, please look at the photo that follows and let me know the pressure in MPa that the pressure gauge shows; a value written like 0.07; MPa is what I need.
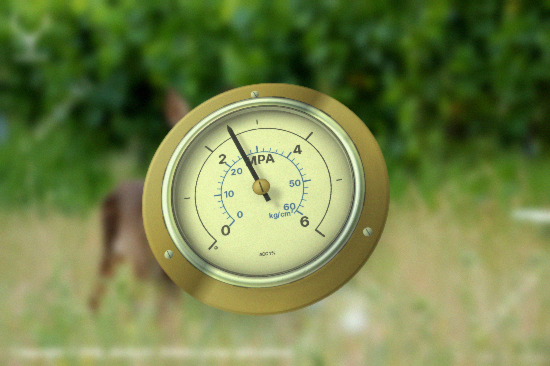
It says 2.5; MPa
